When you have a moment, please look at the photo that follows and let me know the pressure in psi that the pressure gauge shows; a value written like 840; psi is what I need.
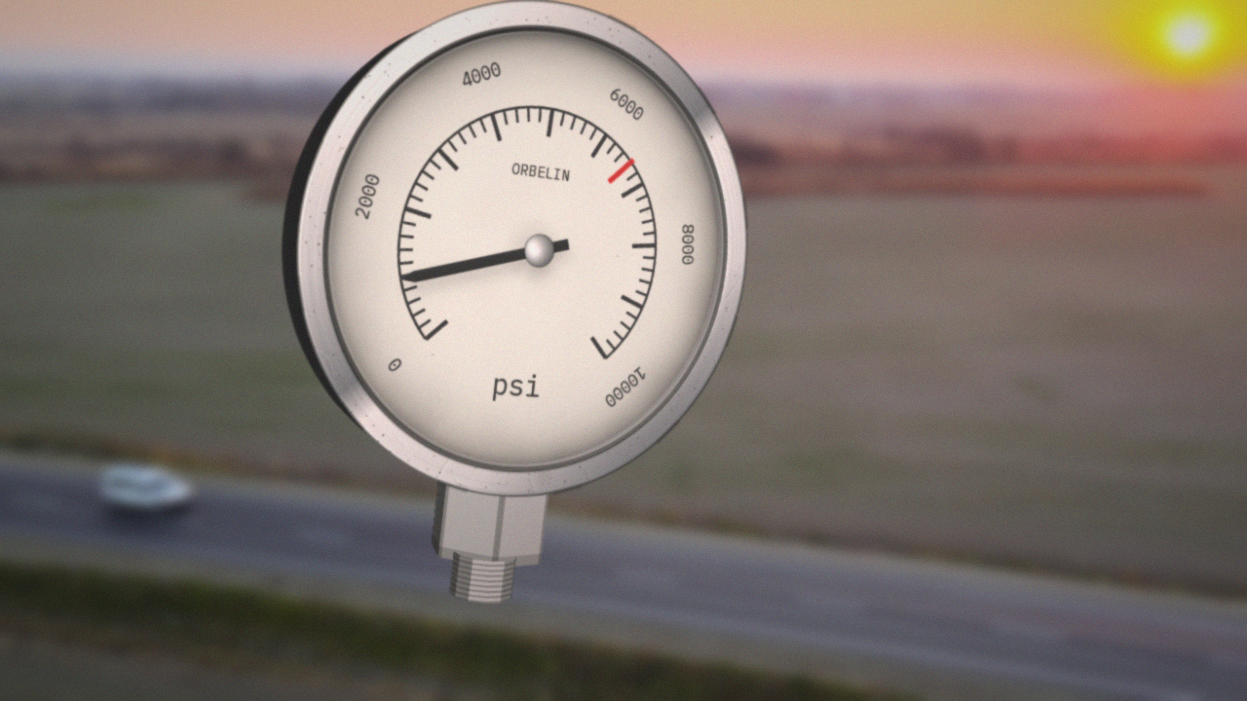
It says 1000; psi
